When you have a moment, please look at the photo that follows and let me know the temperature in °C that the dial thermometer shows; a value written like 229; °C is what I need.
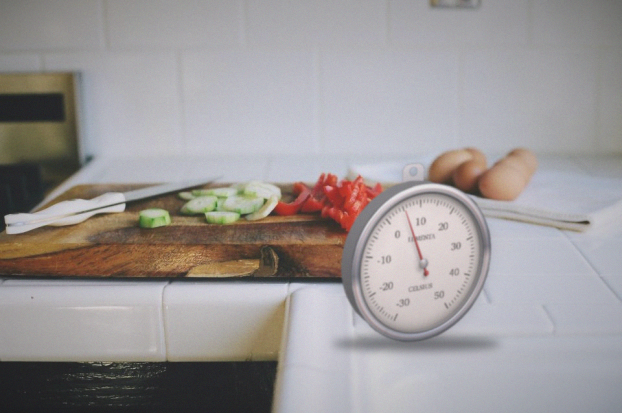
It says 5; °C
